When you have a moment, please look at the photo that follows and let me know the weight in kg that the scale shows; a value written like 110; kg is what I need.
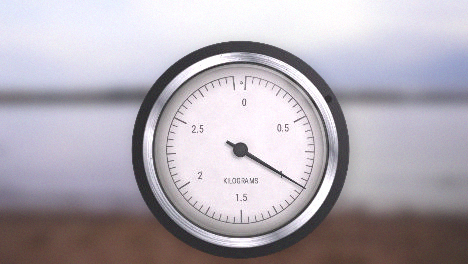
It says 1; kg
